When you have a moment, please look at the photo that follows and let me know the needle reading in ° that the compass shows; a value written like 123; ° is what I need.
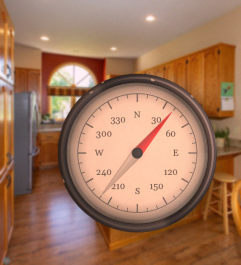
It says 40; °
